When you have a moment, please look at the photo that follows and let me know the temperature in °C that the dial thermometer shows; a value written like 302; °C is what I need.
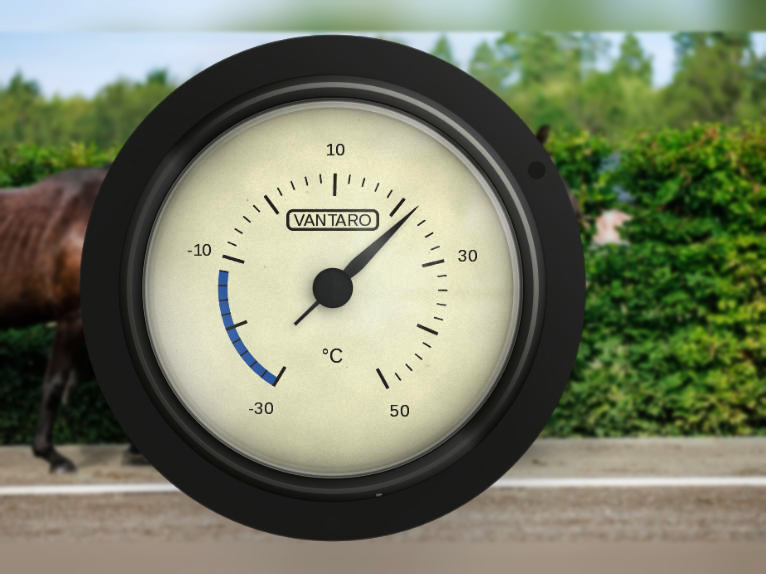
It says 22; °C
